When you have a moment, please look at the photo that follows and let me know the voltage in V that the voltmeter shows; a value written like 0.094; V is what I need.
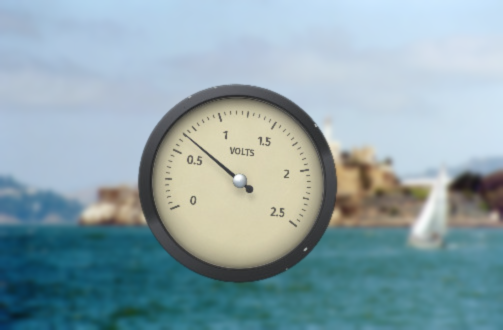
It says 0.65; V
